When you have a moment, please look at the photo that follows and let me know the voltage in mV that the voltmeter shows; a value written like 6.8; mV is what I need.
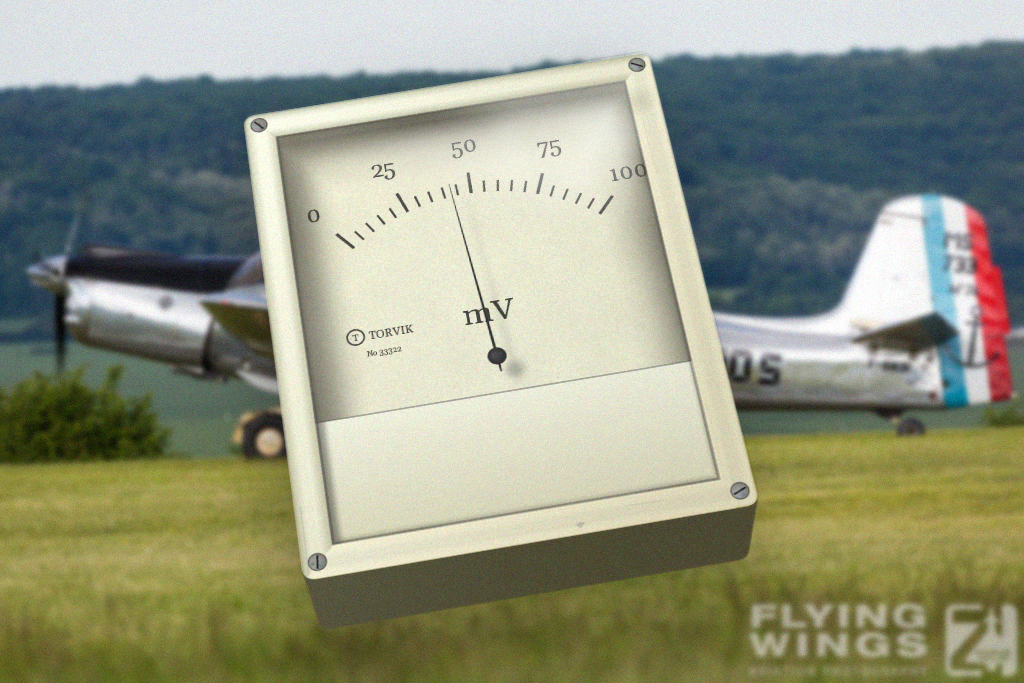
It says 42.5; mV
